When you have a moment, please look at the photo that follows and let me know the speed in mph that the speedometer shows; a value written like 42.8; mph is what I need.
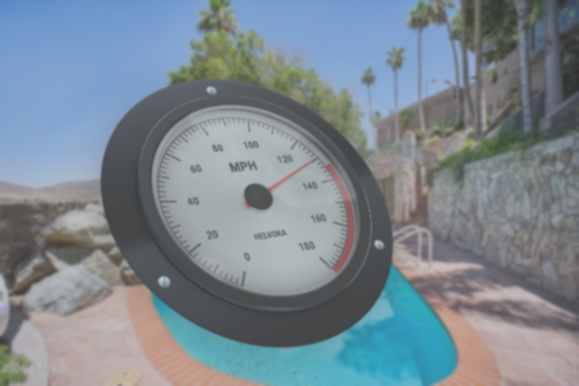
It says 130; mph
